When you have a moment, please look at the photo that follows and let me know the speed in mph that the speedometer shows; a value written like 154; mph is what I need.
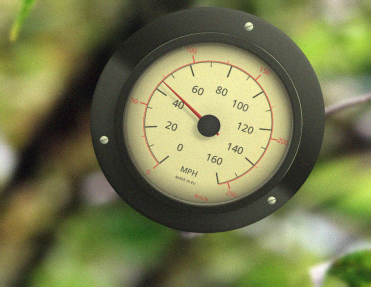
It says 45; mph
